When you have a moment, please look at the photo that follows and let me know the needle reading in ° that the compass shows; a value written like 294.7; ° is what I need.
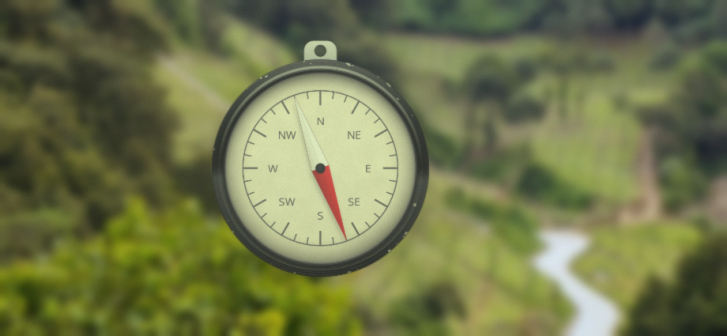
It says 160; °
